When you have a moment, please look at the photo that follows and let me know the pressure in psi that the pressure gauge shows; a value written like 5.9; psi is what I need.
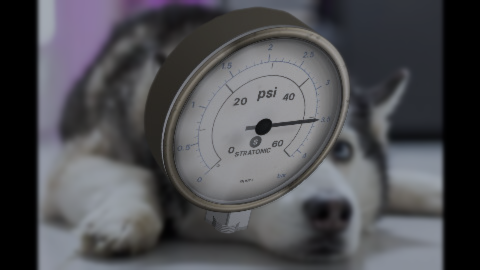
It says 50; psi
